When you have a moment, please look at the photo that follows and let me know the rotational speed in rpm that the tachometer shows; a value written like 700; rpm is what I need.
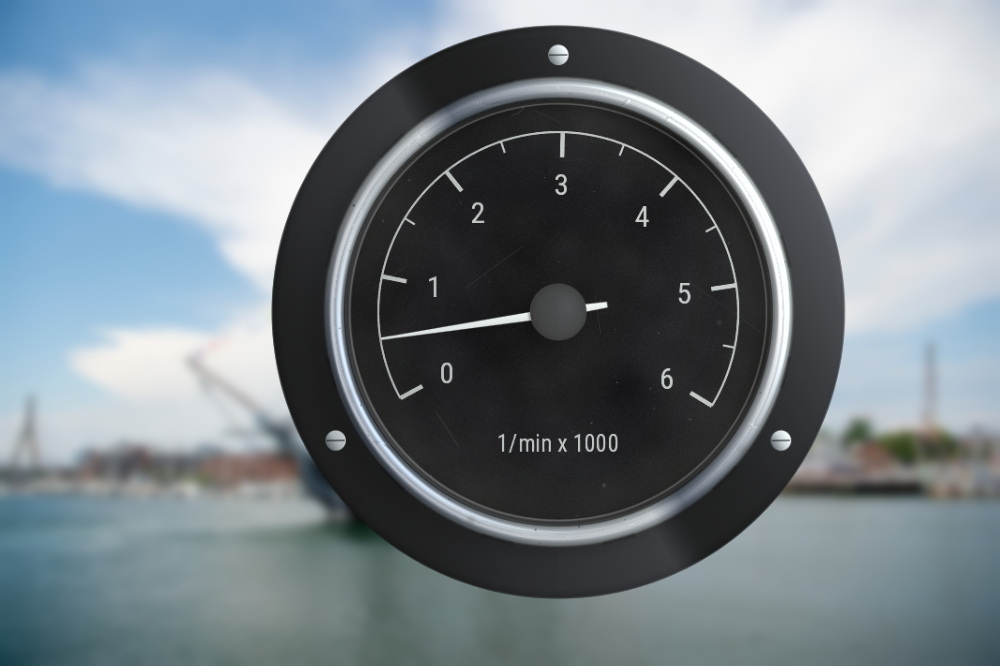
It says 500; rpm
